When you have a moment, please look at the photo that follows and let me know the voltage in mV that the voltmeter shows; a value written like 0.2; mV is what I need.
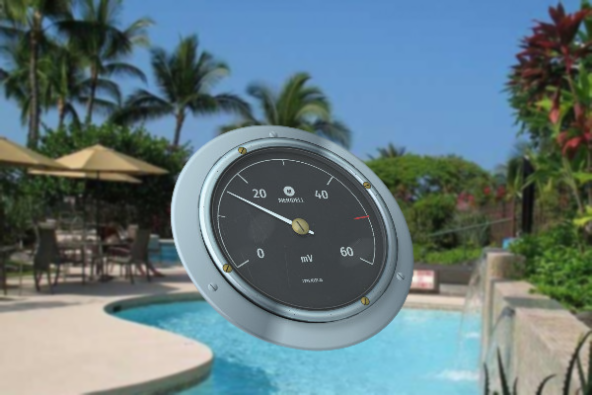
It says 15; mV
